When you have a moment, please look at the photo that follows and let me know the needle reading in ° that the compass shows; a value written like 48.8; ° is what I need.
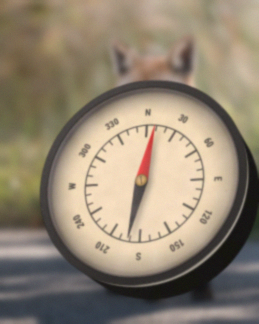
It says 10; °
